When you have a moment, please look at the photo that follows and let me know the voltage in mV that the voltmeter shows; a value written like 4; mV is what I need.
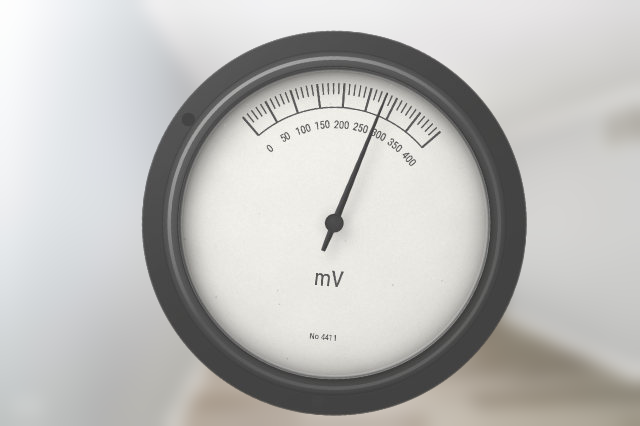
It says 280; mV
